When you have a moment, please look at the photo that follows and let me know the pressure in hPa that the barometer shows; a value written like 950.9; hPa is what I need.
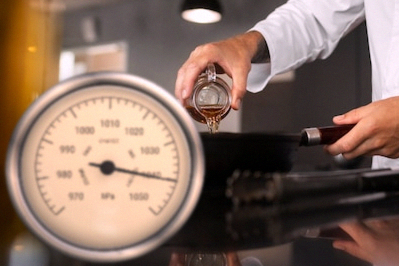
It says 1040; hPa
